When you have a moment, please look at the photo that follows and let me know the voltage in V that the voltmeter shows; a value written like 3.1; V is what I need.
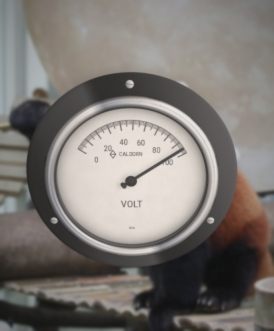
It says 95; V
